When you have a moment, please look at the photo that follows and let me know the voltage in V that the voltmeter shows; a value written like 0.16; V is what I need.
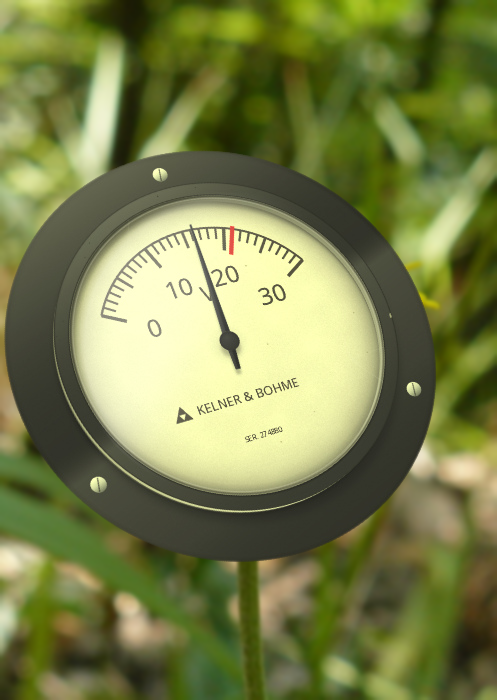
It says 16; V
